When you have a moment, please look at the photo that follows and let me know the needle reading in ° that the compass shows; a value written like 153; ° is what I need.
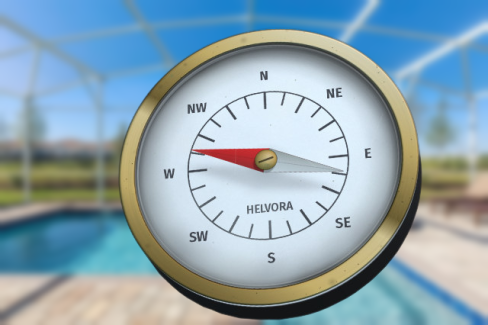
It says 285; °
